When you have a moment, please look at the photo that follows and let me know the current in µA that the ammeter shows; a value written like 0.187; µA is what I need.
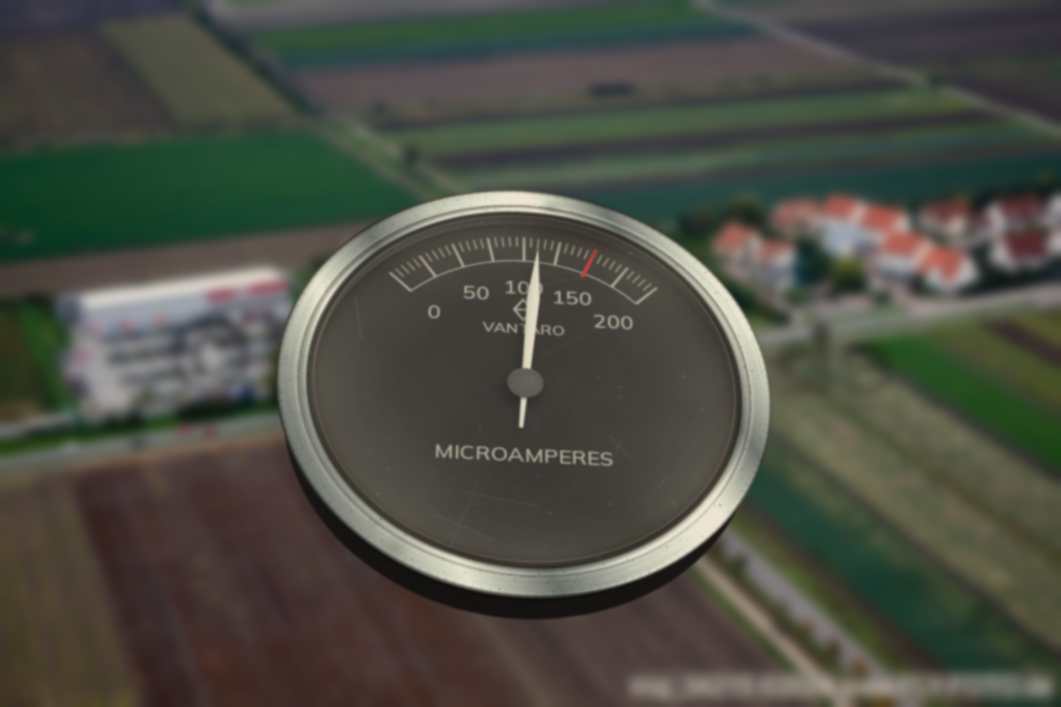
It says 110; µA
